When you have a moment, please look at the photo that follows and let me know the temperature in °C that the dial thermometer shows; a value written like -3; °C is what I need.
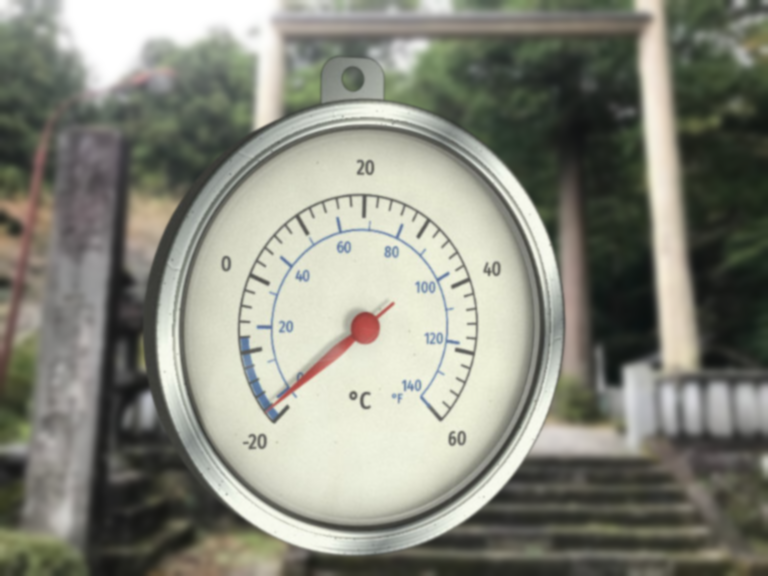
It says -18; °C
